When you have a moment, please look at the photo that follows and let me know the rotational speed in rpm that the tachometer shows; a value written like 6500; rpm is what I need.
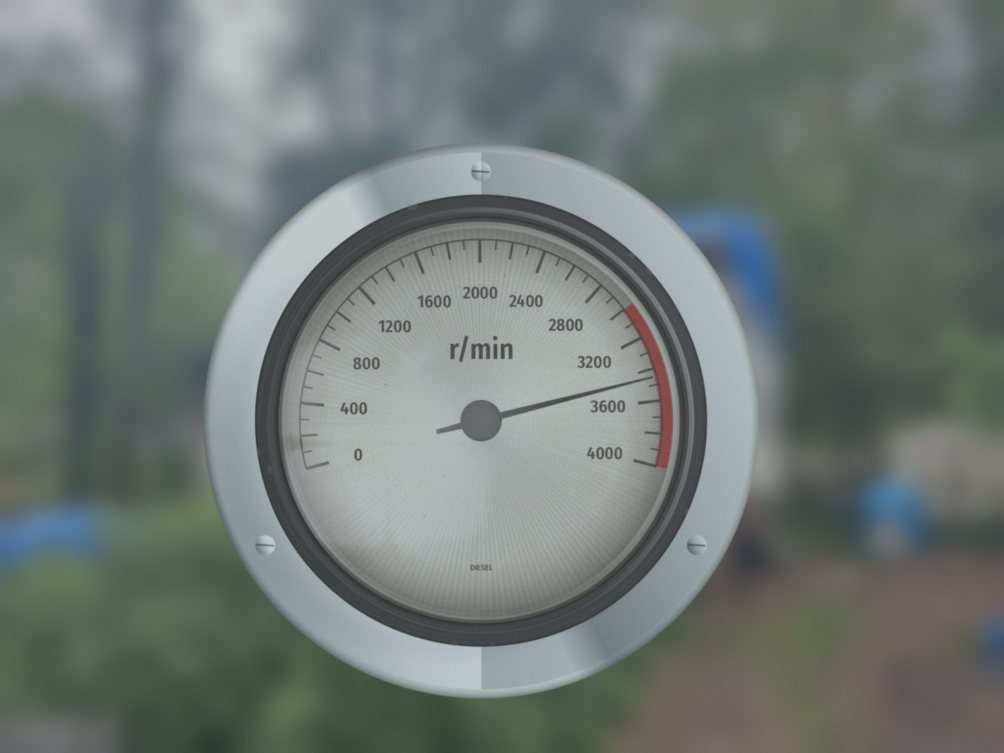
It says 3450; rpm
